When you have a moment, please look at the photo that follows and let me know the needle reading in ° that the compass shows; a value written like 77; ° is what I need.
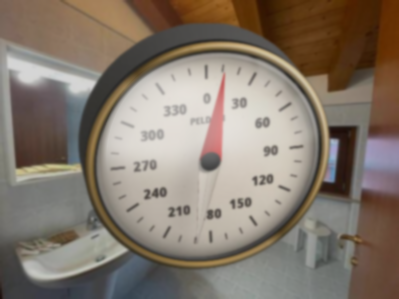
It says 10; °
